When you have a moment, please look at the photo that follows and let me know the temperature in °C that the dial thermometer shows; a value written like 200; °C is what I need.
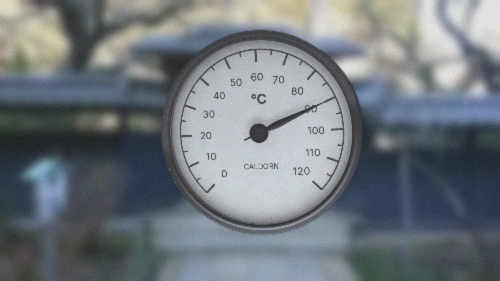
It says 90; °C
